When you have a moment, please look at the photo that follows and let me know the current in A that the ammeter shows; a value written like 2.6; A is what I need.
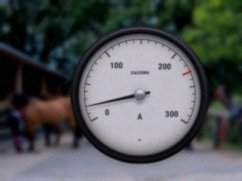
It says 20; A
